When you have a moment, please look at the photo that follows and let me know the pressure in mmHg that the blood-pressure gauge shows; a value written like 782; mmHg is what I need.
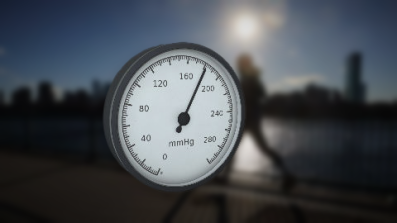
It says 180; mmHg
